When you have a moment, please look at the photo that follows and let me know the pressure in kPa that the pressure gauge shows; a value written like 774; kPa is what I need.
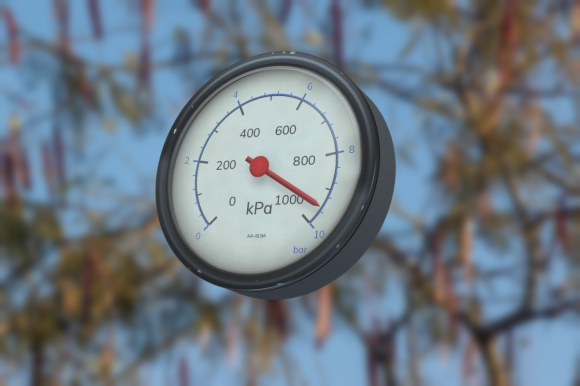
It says 950; kPa
